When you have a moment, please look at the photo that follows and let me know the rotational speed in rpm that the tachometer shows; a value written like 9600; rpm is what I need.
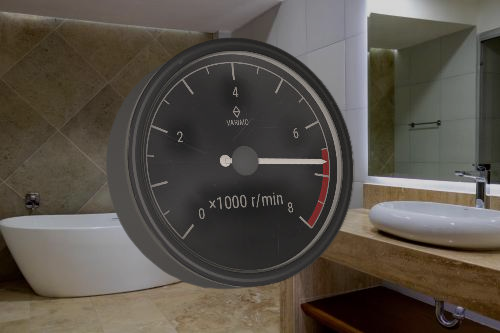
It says 6750; rpm
